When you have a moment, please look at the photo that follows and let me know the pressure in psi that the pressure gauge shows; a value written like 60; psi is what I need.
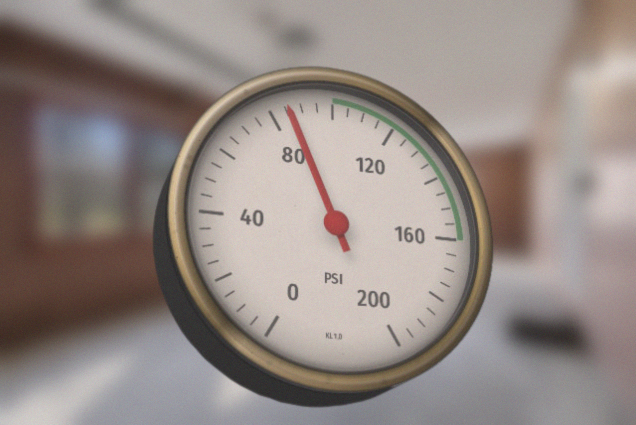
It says 85; psi
